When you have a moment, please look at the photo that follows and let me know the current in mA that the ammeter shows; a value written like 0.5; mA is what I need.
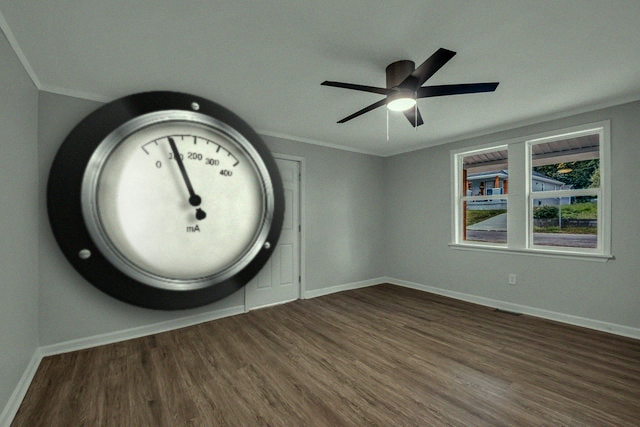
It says 100; mA
